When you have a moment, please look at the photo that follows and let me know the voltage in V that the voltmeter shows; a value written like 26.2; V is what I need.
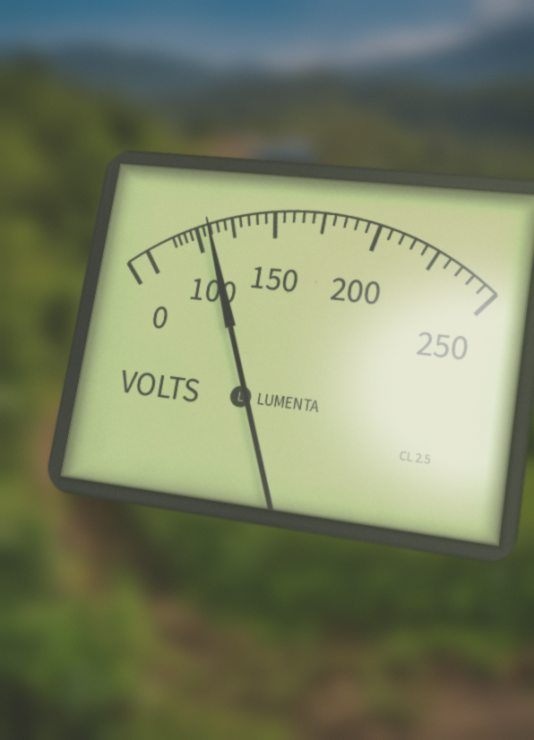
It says 110; V
